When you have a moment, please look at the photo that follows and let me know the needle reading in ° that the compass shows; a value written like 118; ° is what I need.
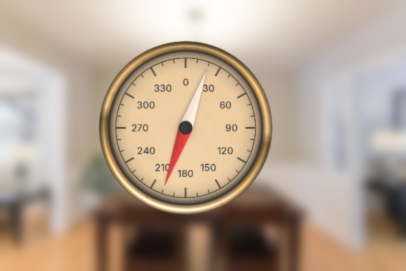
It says 200; °
